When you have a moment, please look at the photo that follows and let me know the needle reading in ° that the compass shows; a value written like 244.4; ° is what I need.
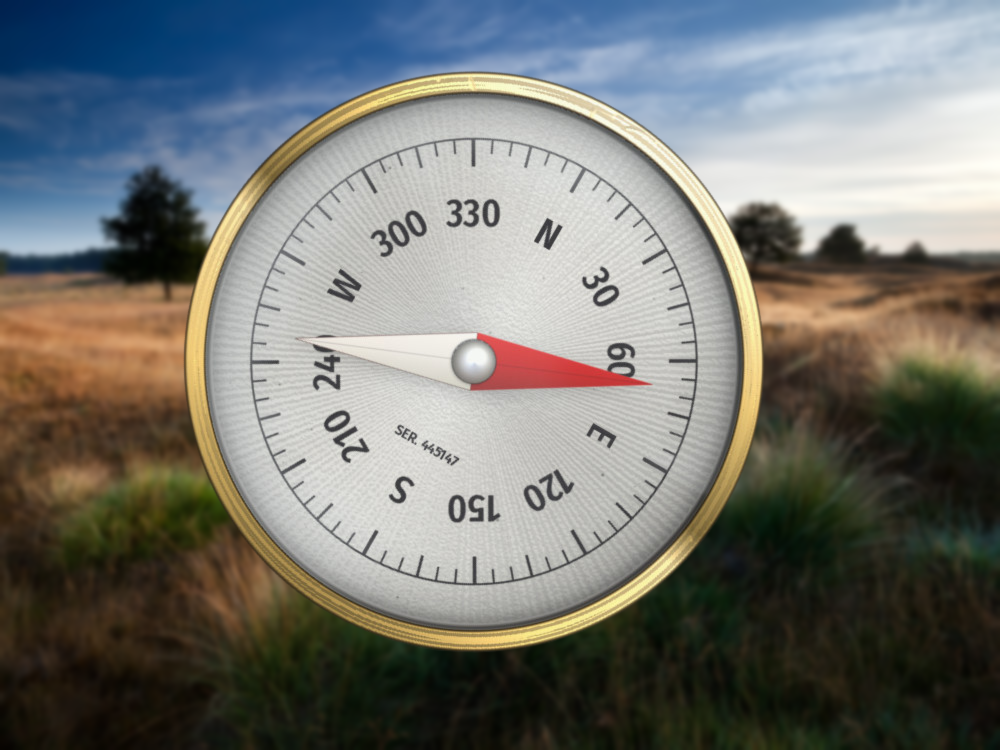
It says 67.5; °
